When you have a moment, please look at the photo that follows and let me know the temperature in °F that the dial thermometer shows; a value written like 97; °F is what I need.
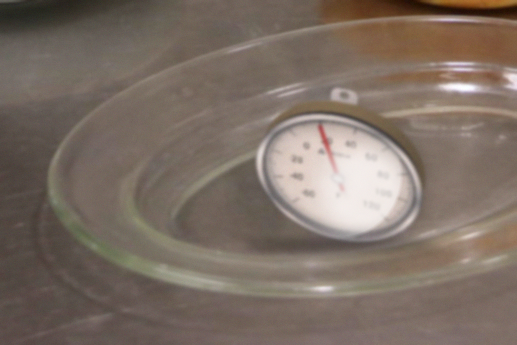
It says 20; °F
